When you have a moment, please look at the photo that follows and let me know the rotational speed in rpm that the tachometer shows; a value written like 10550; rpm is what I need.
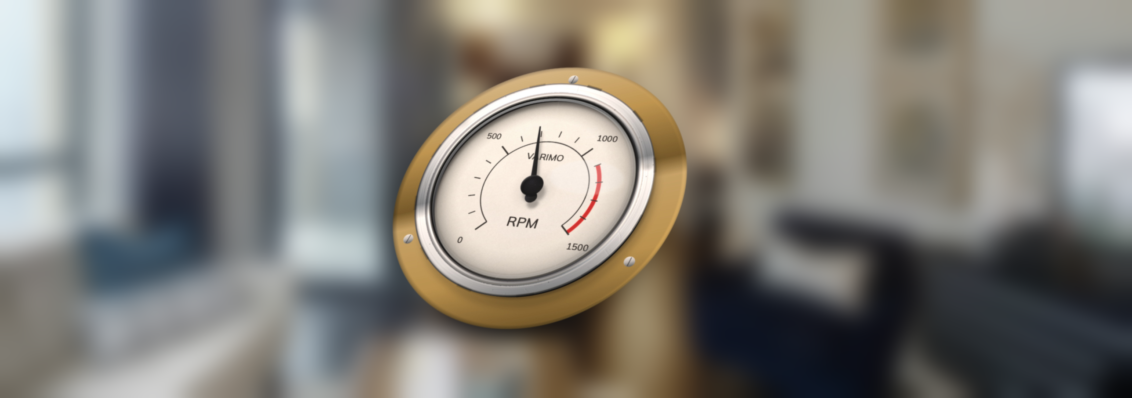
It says 700; rpm
